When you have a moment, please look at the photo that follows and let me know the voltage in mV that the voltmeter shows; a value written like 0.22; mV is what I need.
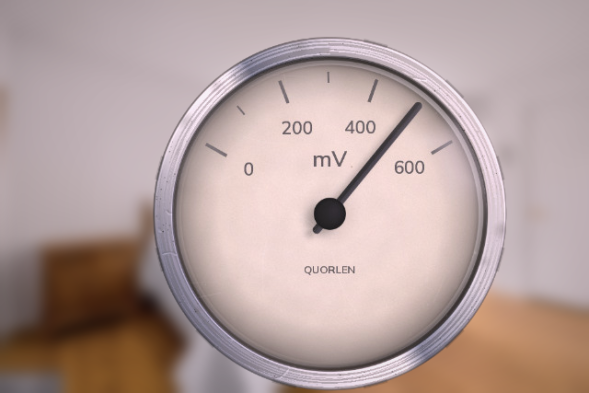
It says 500; mV
